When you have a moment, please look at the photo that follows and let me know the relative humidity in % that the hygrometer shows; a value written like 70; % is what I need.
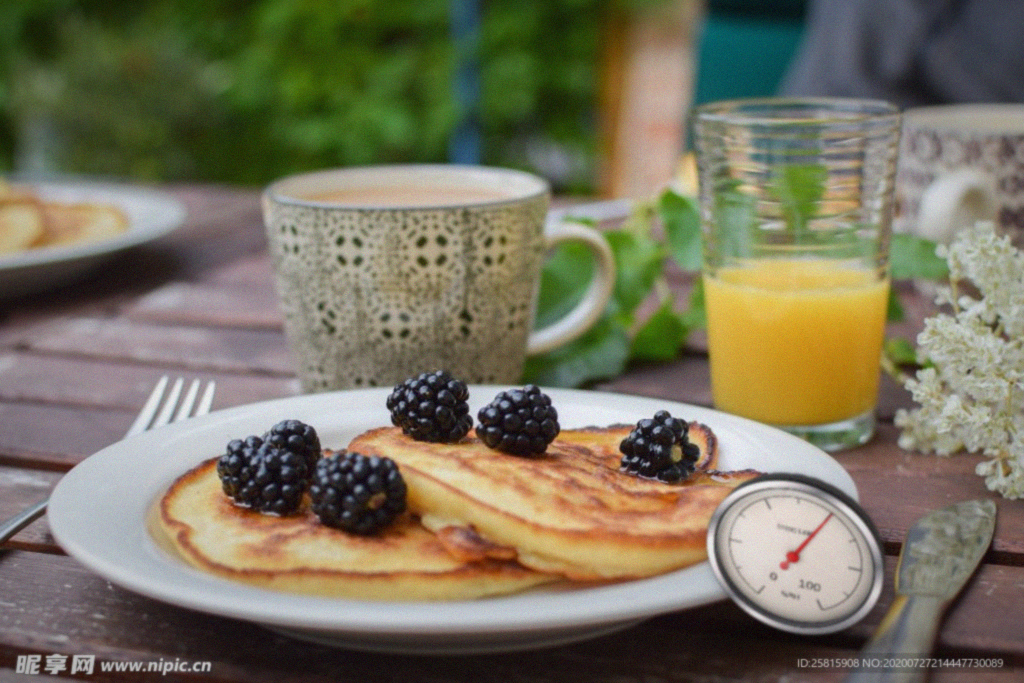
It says 60; %
